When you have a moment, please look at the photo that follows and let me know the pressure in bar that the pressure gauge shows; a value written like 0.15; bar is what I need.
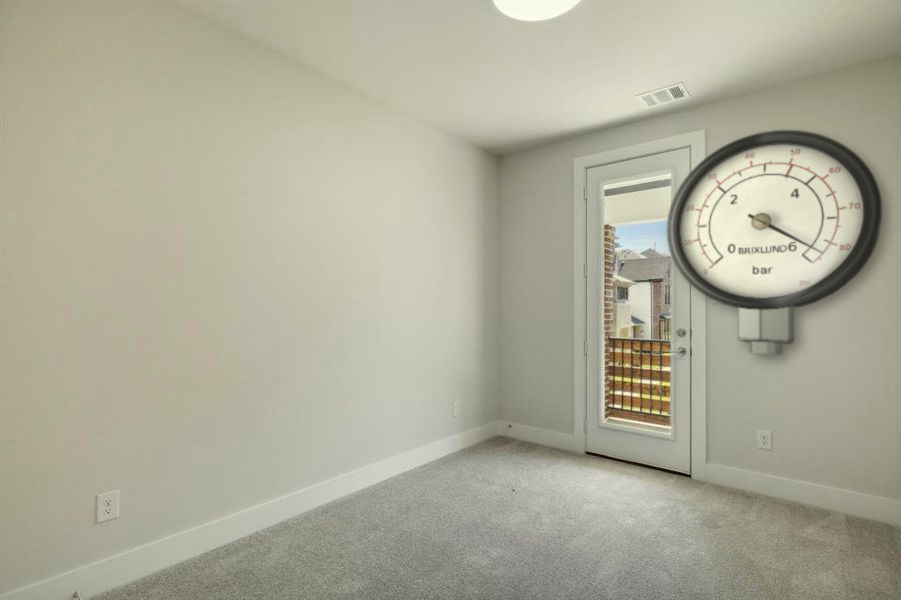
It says 5.75; bar
